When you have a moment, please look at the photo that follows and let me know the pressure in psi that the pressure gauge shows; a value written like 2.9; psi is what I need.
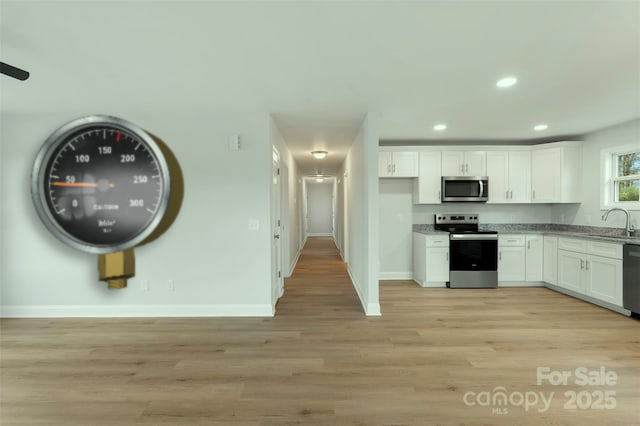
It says 40; psi
